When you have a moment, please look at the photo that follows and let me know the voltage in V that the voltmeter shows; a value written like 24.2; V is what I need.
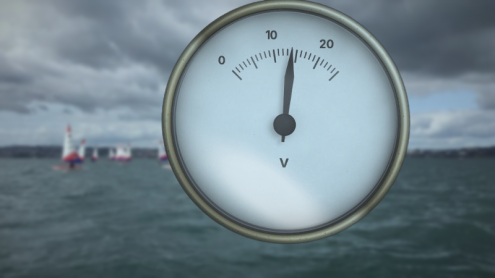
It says 14; V
